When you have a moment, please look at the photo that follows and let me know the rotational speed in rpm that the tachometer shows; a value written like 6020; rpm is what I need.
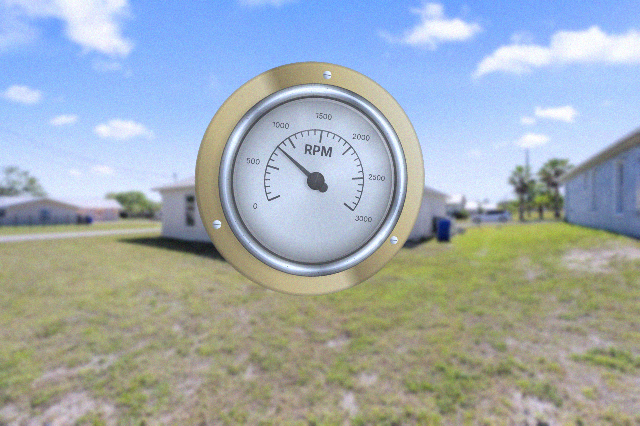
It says 800; rpm
